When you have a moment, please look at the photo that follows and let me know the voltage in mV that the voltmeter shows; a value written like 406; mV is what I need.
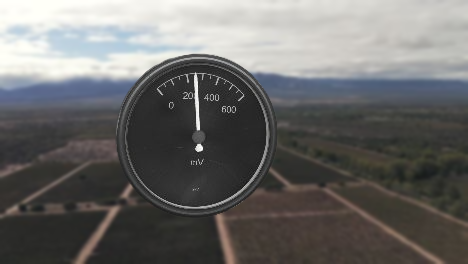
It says 250; mV
